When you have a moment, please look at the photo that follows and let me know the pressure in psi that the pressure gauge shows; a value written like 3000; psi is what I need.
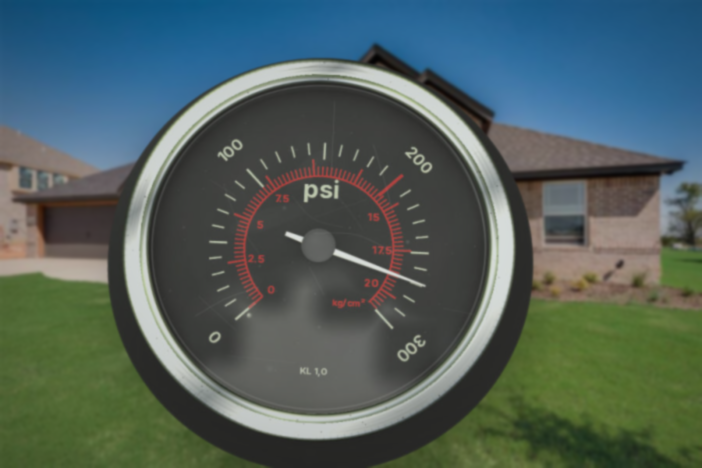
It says 270; psi
